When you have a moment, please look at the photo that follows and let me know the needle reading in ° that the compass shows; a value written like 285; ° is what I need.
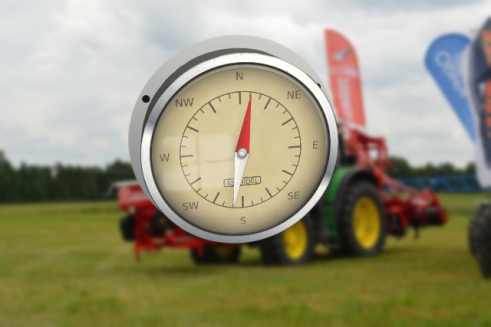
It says 10; °
